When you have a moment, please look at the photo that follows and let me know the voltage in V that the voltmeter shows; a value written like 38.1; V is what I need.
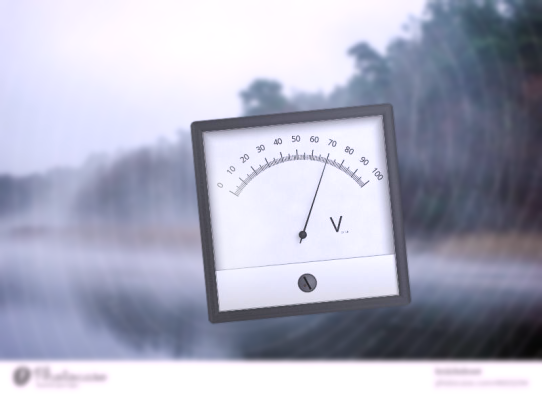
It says 70; V
